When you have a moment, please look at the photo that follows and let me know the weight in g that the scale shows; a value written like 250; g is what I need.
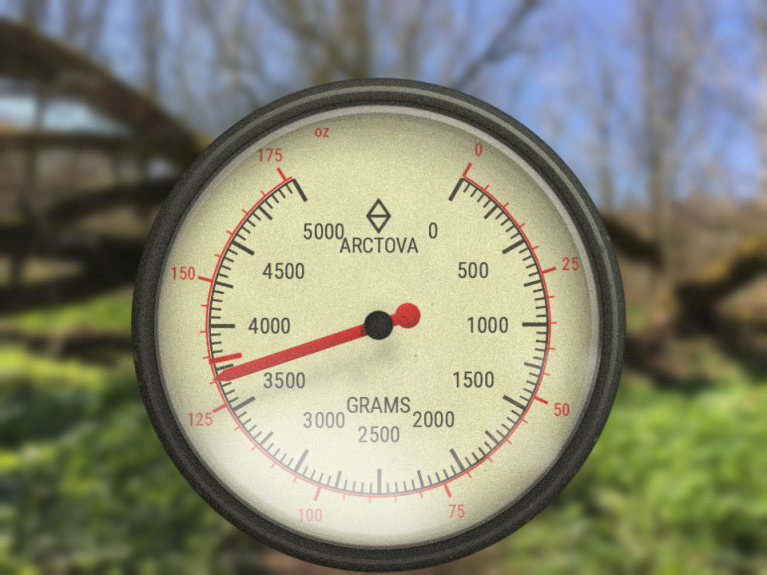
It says 3700; g
